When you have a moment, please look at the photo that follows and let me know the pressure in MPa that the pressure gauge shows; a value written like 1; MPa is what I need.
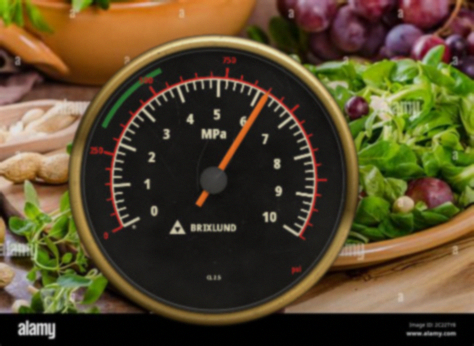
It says 6.2; MPa
